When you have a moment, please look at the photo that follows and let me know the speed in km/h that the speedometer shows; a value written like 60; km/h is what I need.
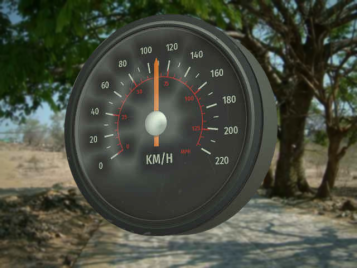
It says 110; km/h
